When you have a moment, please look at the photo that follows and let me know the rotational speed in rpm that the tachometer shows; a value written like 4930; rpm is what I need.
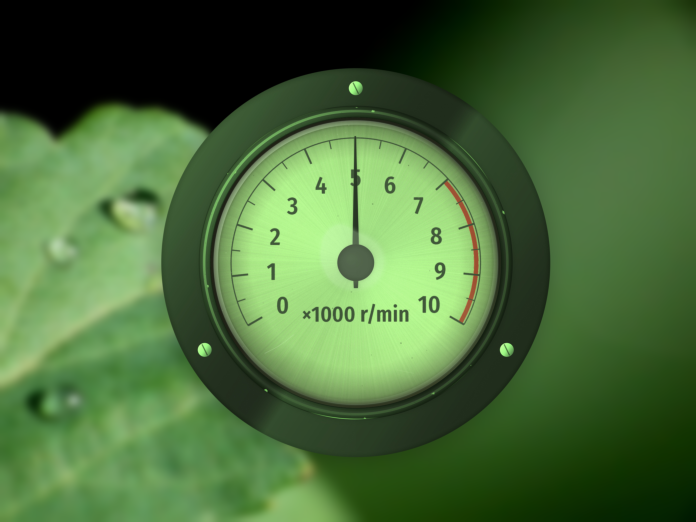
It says 5000; rpm
